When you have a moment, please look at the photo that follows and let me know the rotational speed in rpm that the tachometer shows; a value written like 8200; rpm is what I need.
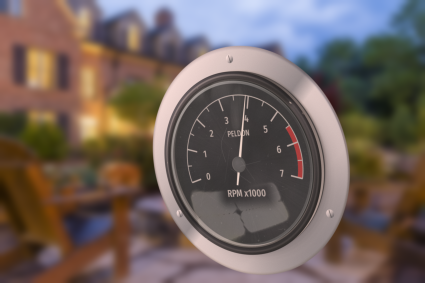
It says 4000; rpm
